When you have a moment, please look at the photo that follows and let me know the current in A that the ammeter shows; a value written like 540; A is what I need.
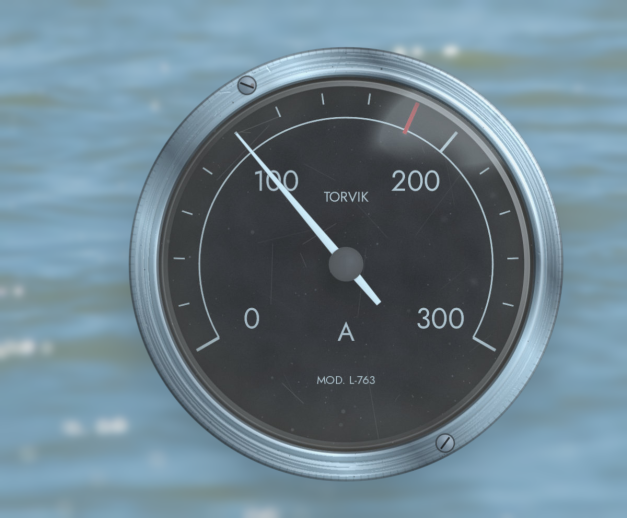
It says 100; A
